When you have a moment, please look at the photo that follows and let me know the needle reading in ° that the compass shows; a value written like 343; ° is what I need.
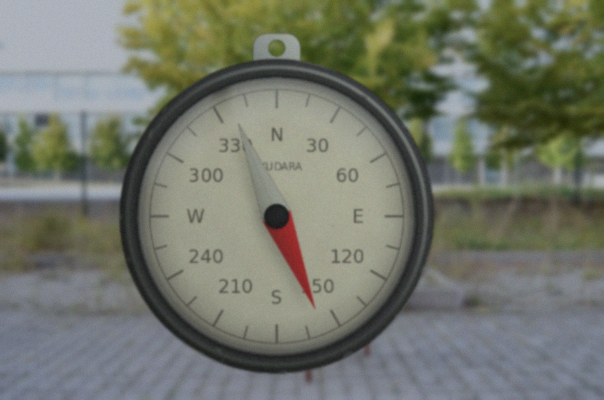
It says 157.5; °
